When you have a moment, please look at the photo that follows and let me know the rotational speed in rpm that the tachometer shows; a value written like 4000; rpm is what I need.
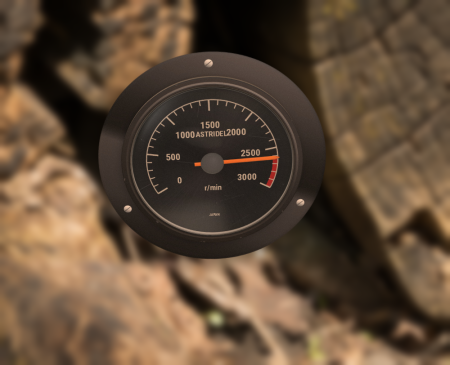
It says 2600; rpm
